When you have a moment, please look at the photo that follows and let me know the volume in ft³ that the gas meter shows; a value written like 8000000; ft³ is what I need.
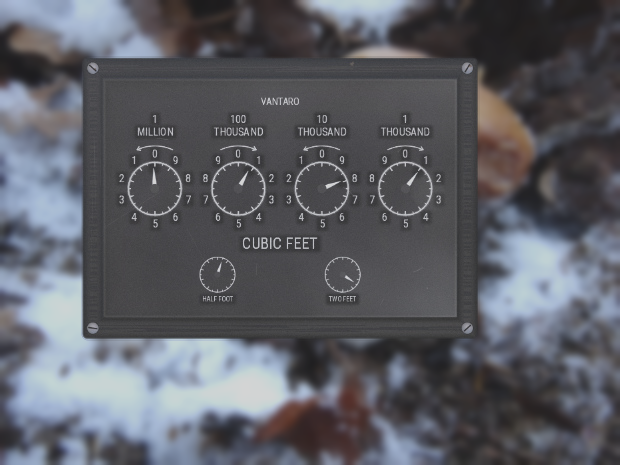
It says 8100; ft³
